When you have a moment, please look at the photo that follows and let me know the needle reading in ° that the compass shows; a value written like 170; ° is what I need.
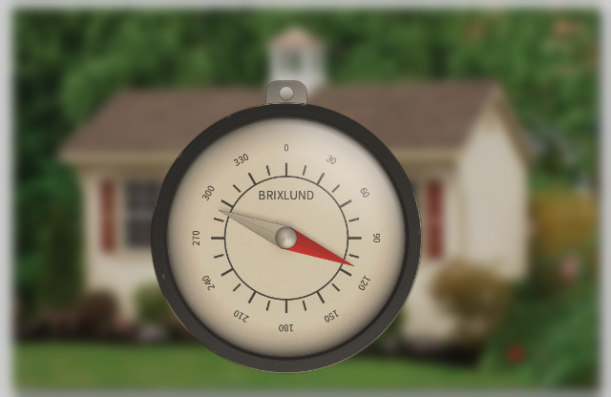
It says 112.5; °
